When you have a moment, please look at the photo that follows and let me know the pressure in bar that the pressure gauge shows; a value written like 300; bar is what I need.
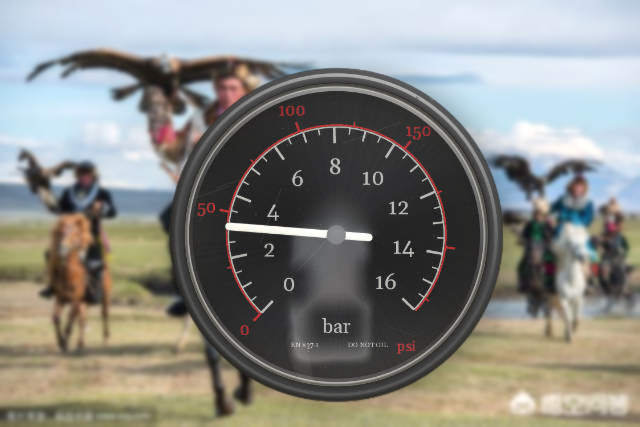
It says 3; bar
